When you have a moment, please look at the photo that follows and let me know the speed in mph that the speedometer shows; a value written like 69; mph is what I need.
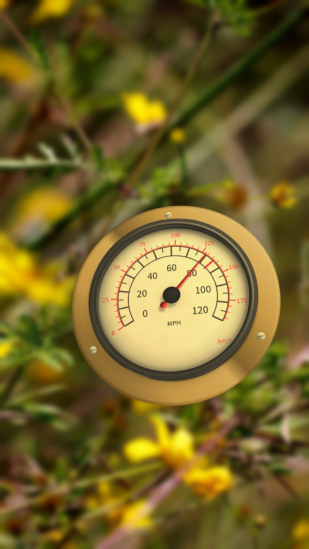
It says 80; mph
